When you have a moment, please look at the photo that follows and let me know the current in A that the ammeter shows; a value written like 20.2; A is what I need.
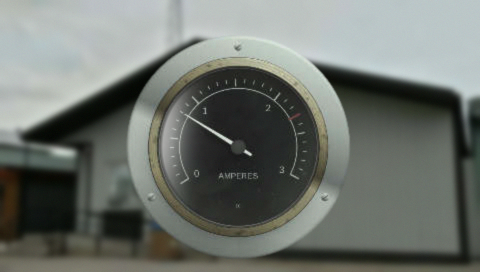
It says 0.8; A
